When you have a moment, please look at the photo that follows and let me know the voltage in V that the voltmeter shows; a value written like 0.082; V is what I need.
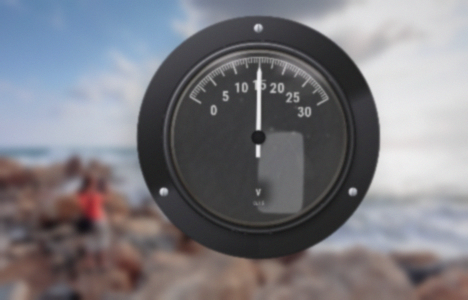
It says 15; V
